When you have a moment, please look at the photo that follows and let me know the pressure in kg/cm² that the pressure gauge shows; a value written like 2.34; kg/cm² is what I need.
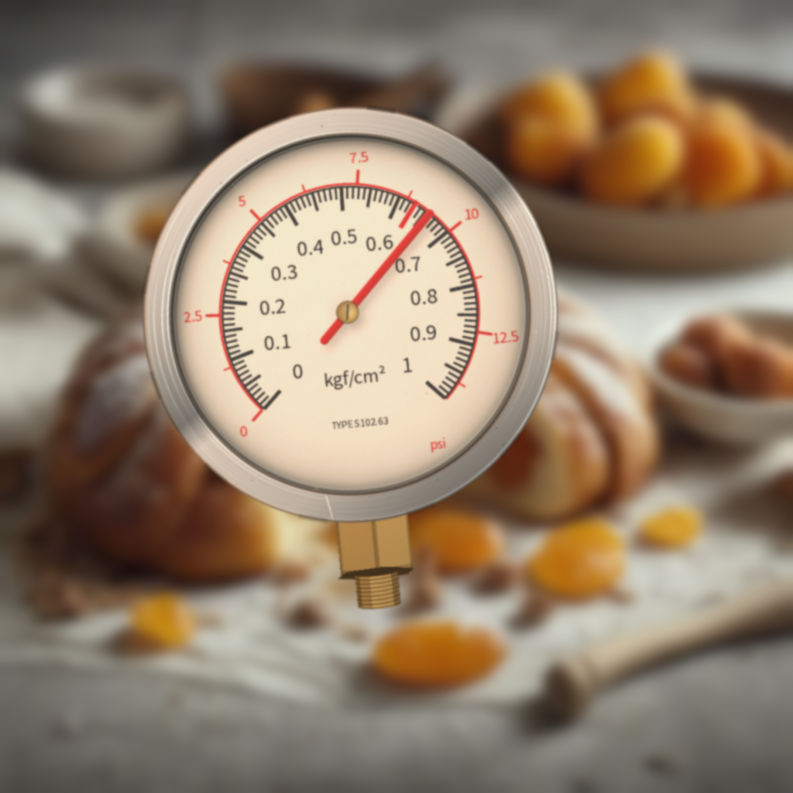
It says 0.66; kg/cm²
